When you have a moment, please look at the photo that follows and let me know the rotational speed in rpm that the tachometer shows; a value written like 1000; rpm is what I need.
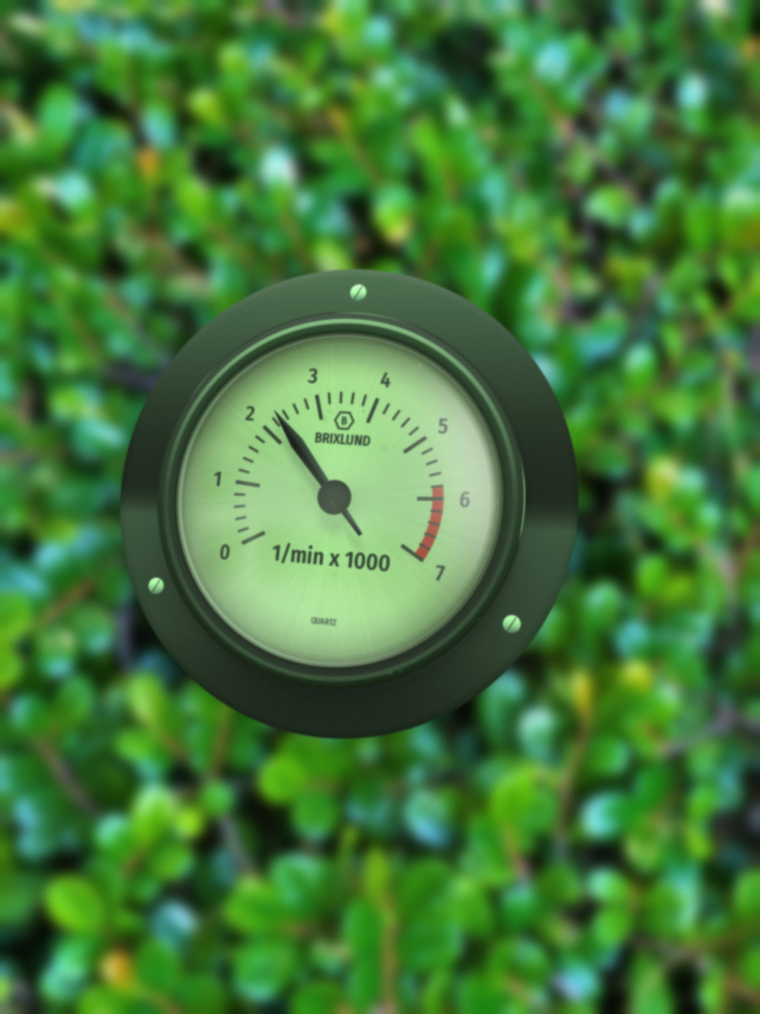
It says 2300; rpm
